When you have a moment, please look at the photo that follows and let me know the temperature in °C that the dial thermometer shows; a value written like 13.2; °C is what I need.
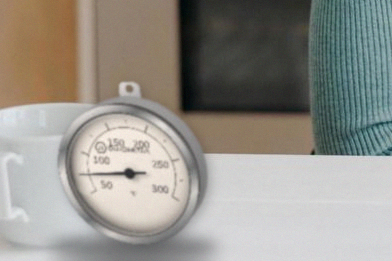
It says 75; °C
